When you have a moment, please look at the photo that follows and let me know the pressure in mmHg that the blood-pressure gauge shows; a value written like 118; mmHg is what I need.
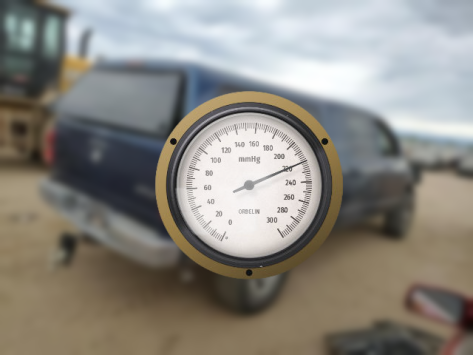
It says 220; mmHg
